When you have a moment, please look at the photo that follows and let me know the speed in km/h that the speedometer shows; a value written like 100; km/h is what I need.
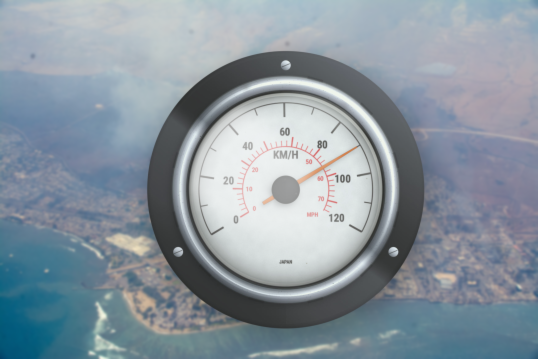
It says 90; km/h
